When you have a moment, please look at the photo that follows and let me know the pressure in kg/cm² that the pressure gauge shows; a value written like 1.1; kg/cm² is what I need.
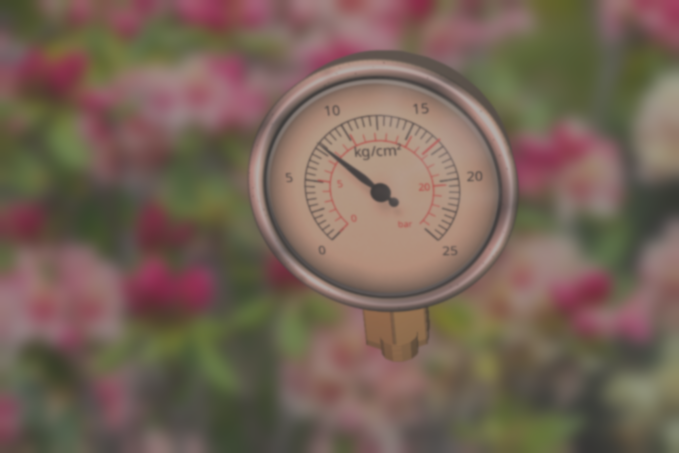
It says 8; kg/cm²
